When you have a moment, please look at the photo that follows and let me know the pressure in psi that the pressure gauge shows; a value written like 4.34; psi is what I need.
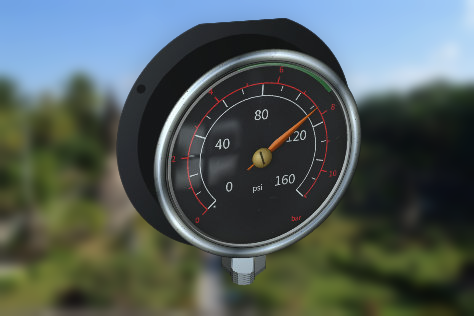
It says 110; psi
